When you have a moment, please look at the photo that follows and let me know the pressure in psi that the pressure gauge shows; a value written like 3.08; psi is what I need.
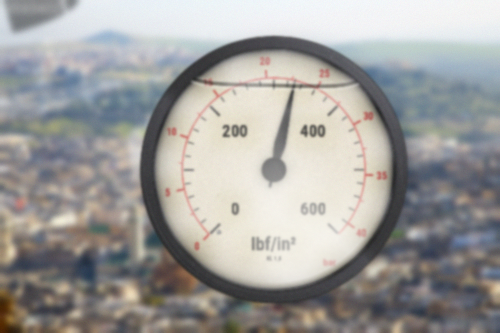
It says 330; psi
